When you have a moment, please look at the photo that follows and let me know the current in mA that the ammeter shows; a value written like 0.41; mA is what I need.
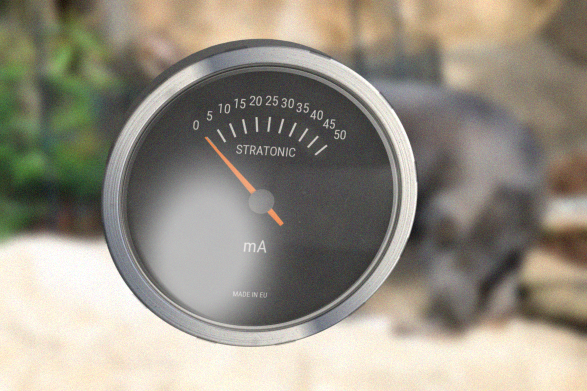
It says 0; mA
